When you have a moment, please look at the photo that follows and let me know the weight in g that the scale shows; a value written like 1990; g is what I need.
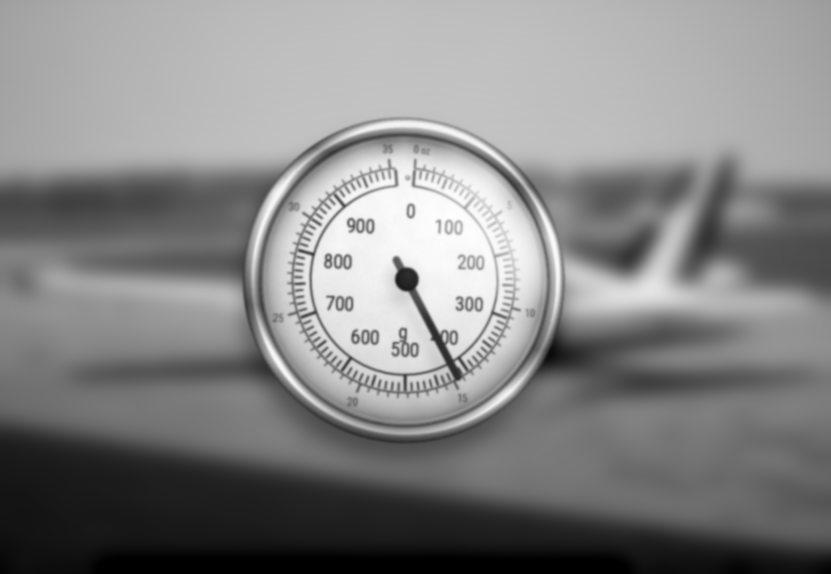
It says 420; g
